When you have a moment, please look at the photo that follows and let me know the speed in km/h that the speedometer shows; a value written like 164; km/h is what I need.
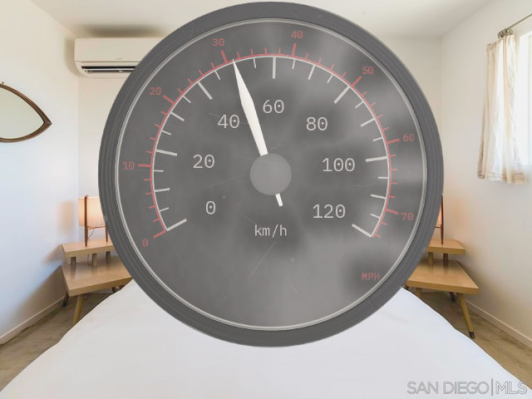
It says 50; km/h
